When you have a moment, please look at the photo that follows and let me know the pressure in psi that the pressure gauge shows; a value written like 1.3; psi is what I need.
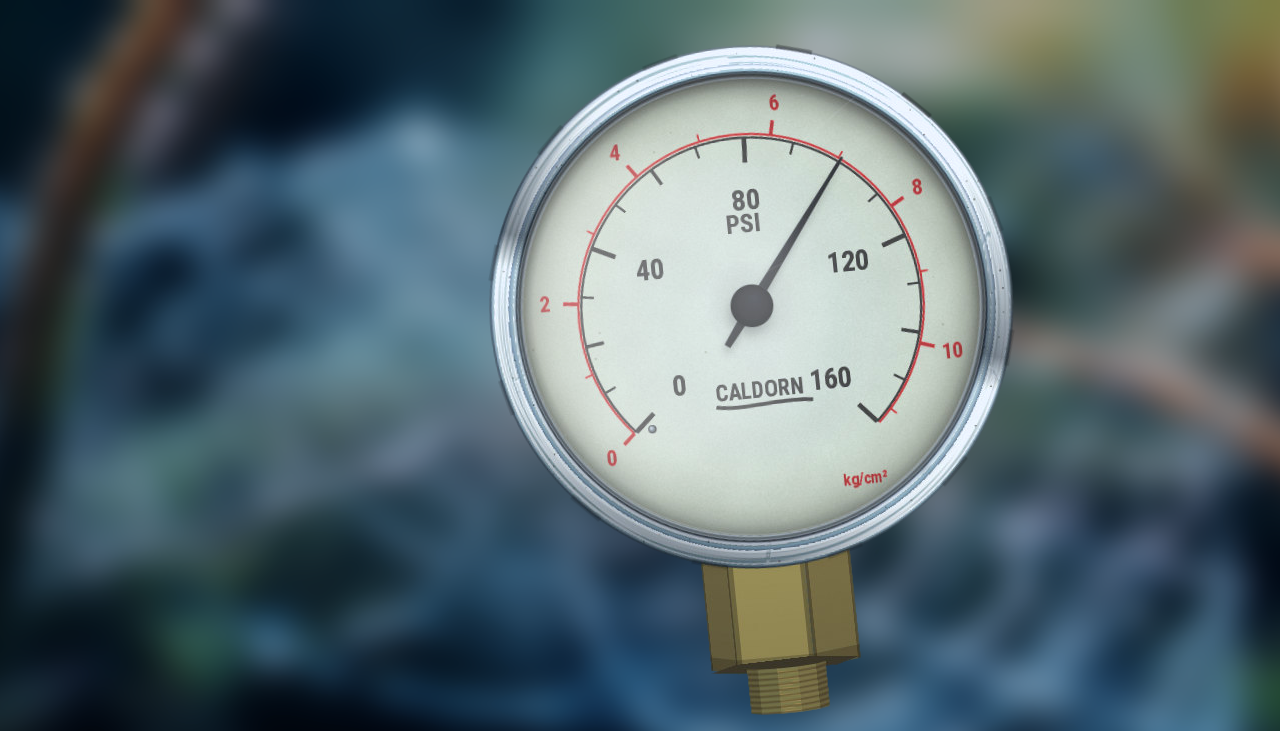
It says 100; psi
